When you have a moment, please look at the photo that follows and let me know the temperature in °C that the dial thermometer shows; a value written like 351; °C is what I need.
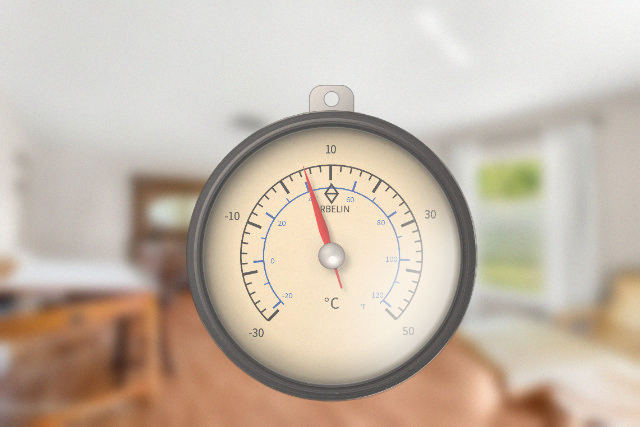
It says 5; °C
